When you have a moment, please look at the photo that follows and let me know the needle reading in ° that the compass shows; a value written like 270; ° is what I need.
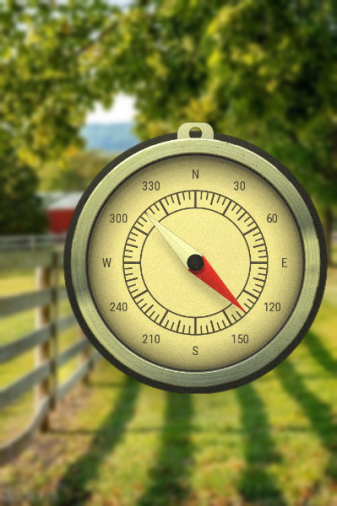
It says 135; °
